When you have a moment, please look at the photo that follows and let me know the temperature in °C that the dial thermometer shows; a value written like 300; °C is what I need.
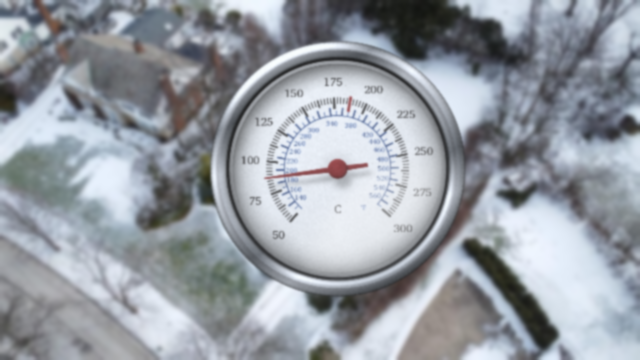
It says 87.5; °C
